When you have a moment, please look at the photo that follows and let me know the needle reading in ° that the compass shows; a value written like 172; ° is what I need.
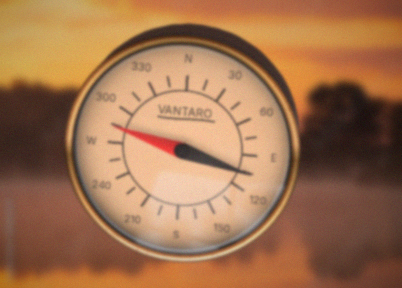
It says 285; °
